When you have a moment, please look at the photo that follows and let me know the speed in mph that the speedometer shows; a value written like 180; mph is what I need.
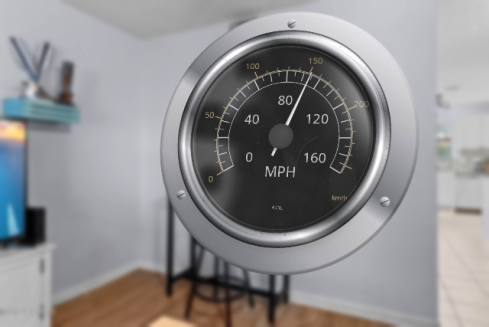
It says 95; mph
